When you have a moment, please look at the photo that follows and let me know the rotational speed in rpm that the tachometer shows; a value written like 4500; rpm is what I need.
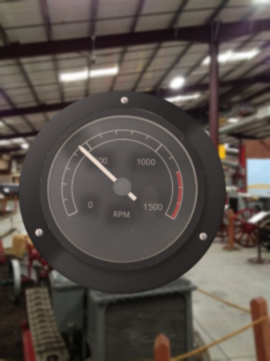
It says 450; rpm
